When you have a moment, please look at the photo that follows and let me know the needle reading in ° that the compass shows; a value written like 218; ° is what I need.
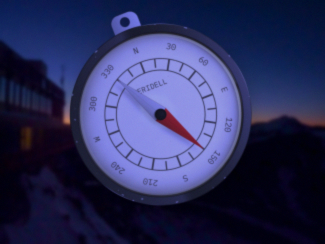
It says 150; °
